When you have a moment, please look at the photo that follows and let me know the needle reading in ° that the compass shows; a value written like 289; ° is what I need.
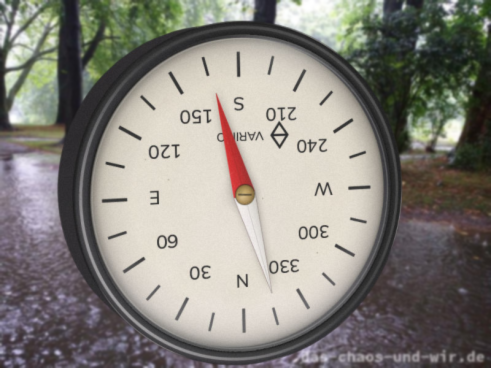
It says 165; °
